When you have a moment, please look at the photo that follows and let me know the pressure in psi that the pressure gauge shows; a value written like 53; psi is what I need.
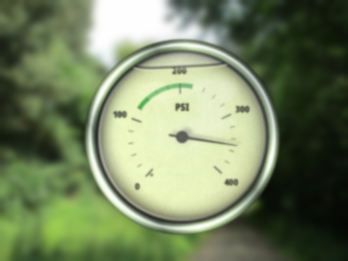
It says 350; psi
